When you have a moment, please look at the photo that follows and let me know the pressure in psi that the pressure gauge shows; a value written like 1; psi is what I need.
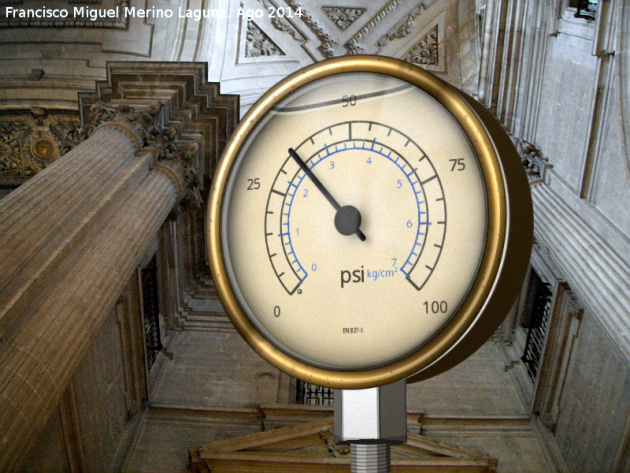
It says 35; psi
